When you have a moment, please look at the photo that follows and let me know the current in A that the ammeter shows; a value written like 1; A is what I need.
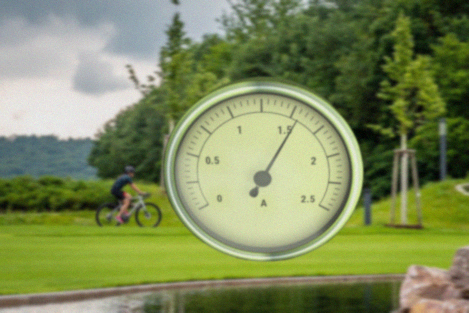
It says 1.55; A
